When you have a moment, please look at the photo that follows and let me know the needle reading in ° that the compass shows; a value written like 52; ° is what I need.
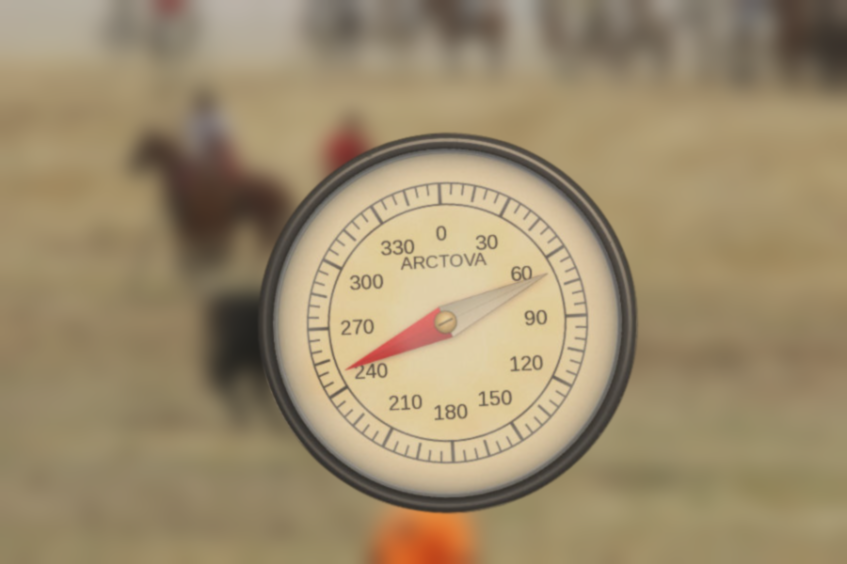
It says 247.5; °
